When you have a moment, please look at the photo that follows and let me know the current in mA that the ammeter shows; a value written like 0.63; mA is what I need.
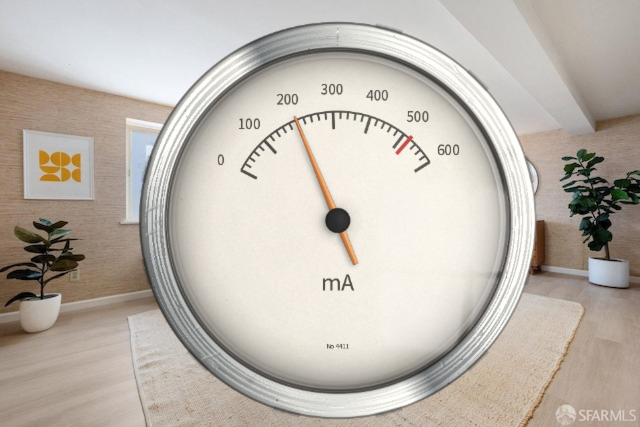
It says 200; mA
